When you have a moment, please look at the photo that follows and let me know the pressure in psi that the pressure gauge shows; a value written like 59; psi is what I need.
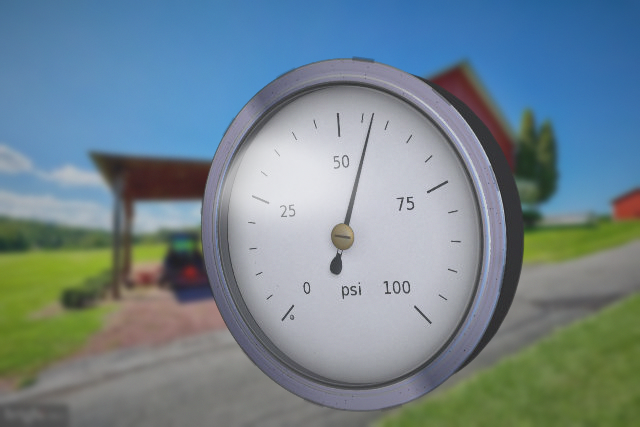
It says 57.5; psi
